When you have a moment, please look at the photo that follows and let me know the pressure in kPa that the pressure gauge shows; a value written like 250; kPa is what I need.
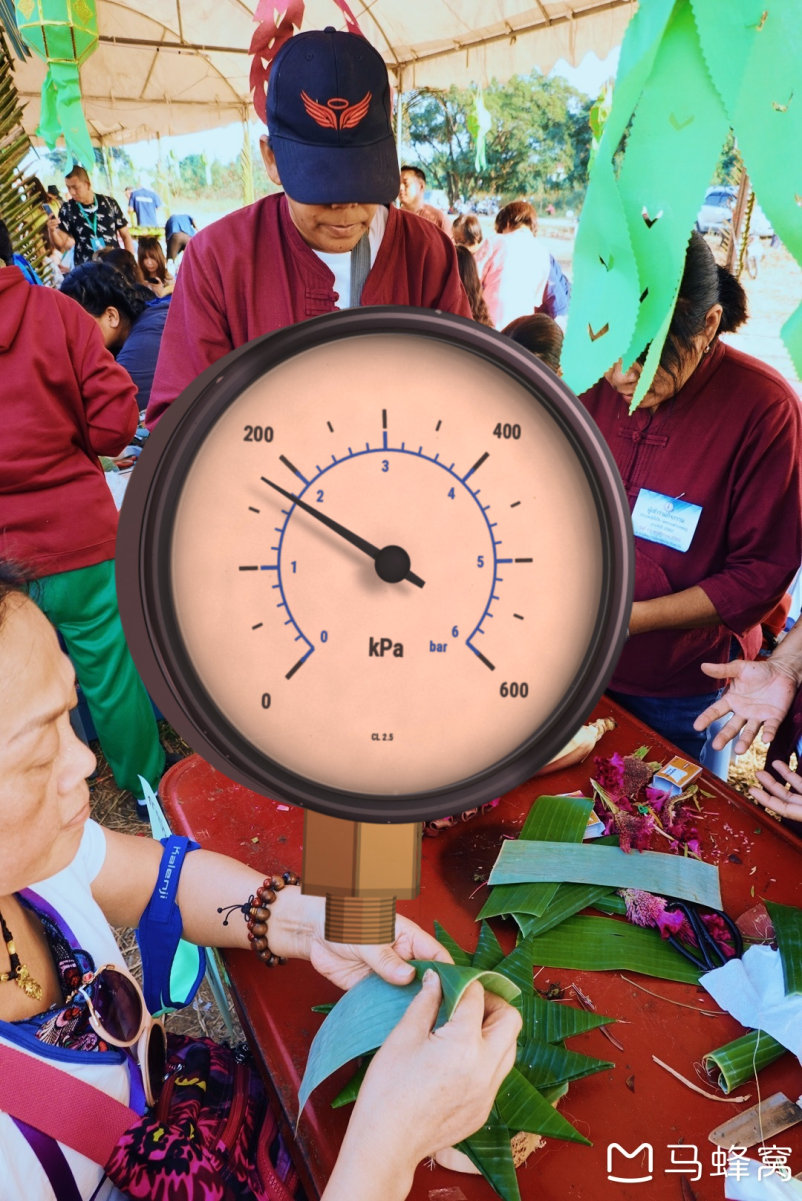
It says 175; kPa
